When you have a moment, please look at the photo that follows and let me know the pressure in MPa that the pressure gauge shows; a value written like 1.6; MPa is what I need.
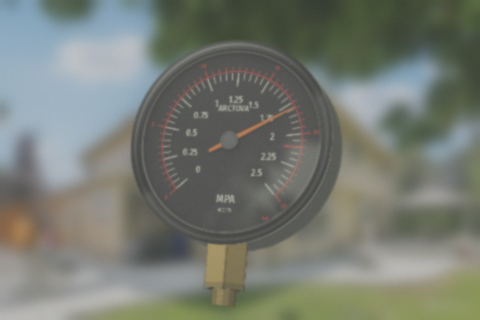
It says 1.8; MPa
